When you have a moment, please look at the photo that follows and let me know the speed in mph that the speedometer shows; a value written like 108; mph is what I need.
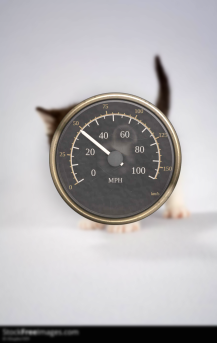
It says 30; mph
